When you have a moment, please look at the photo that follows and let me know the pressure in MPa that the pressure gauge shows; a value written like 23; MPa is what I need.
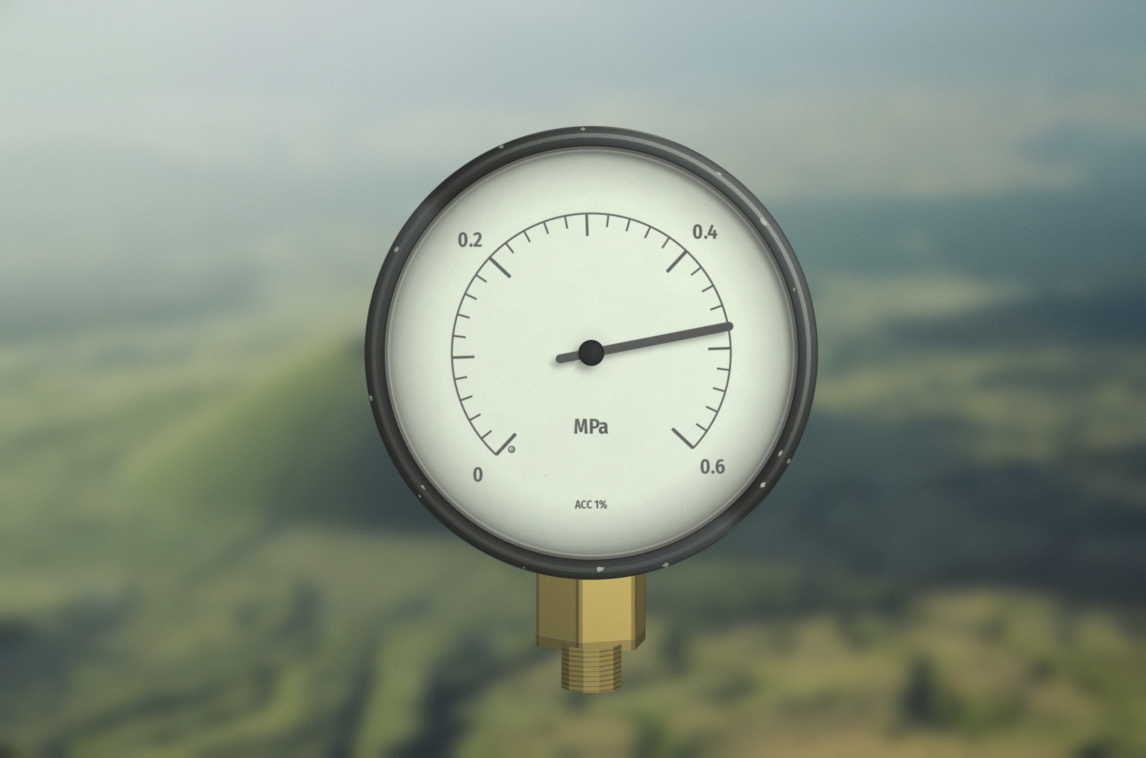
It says 0.48; MPa
